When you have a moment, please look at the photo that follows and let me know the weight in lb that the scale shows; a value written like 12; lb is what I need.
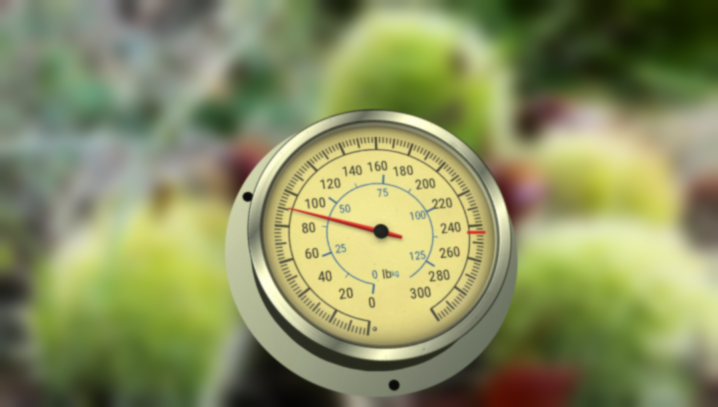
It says 90; lb
